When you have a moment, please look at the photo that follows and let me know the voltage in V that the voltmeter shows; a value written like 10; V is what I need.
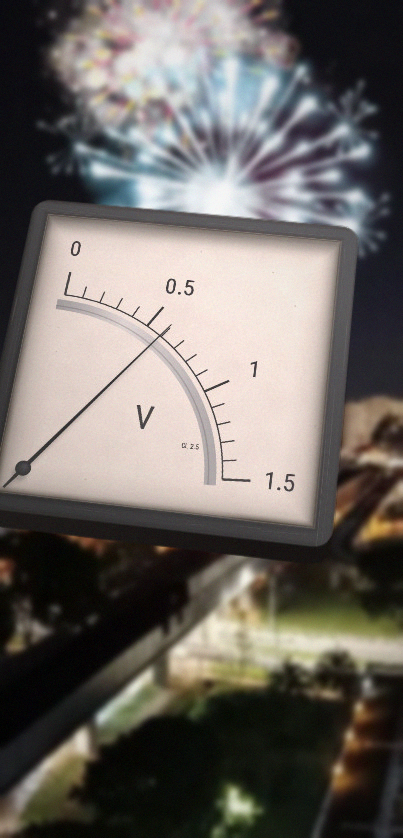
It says 0.6; V
